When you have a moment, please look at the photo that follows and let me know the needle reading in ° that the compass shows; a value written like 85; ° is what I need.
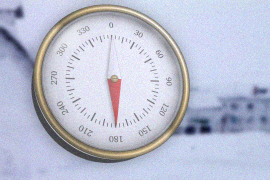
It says 180; °
